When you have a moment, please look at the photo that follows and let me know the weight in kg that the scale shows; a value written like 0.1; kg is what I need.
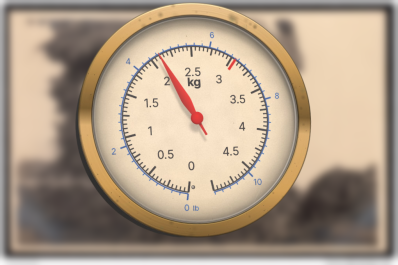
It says 2.1; kg
